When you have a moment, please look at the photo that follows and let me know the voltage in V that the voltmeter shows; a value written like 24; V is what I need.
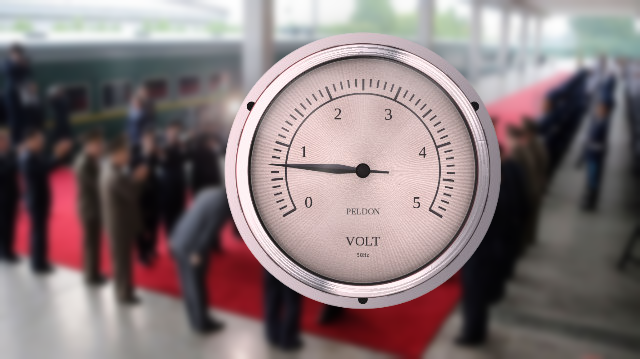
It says 0.7; V
